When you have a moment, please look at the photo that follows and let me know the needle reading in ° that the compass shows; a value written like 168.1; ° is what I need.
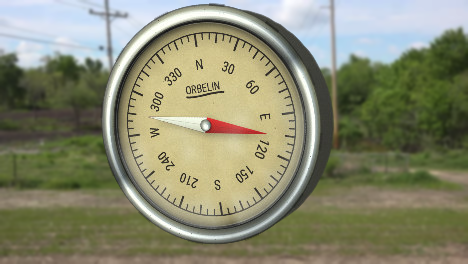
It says 105; °
